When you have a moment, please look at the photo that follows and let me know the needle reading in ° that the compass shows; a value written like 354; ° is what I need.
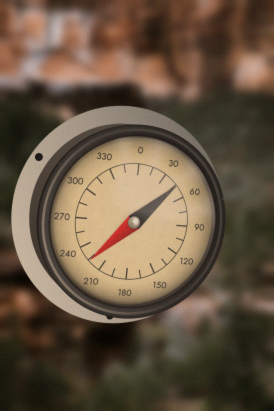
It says 225; °
